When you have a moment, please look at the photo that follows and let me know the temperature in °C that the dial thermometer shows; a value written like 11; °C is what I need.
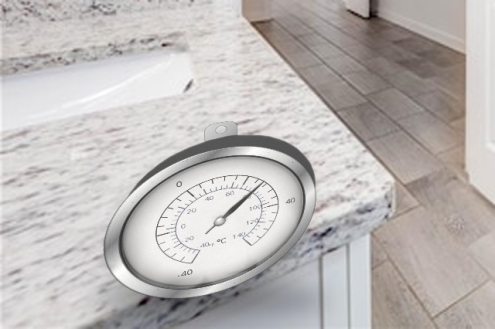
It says 26; °C
